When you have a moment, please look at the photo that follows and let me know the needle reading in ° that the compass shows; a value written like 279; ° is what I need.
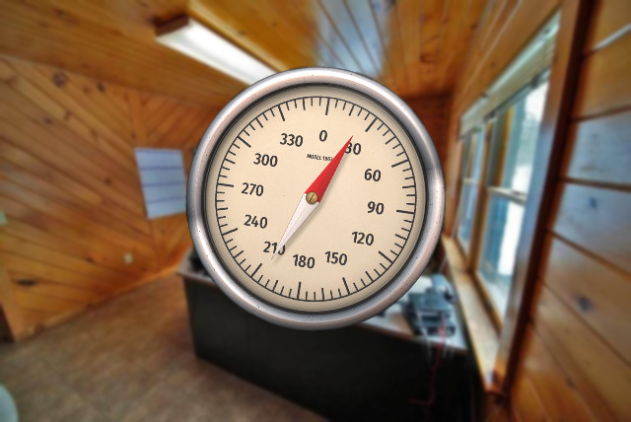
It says 25; °
